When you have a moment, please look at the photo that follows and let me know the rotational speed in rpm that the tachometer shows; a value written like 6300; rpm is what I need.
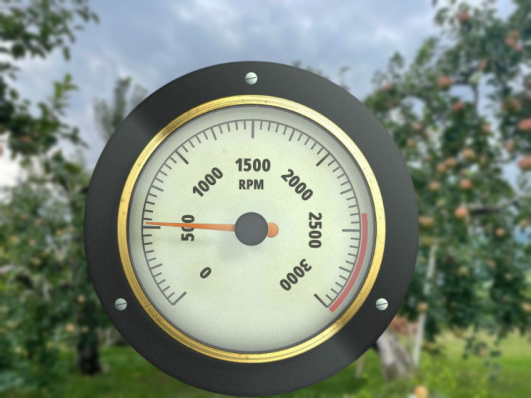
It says 525; rpm
